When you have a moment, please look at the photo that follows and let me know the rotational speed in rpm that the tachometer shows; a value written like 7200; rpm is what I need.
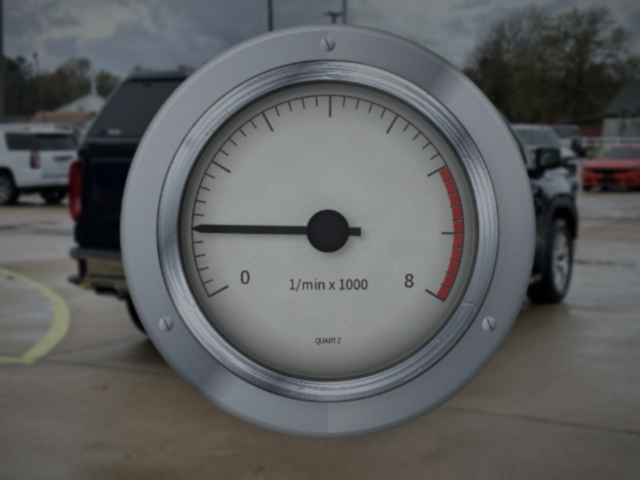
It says 1000; rpm
